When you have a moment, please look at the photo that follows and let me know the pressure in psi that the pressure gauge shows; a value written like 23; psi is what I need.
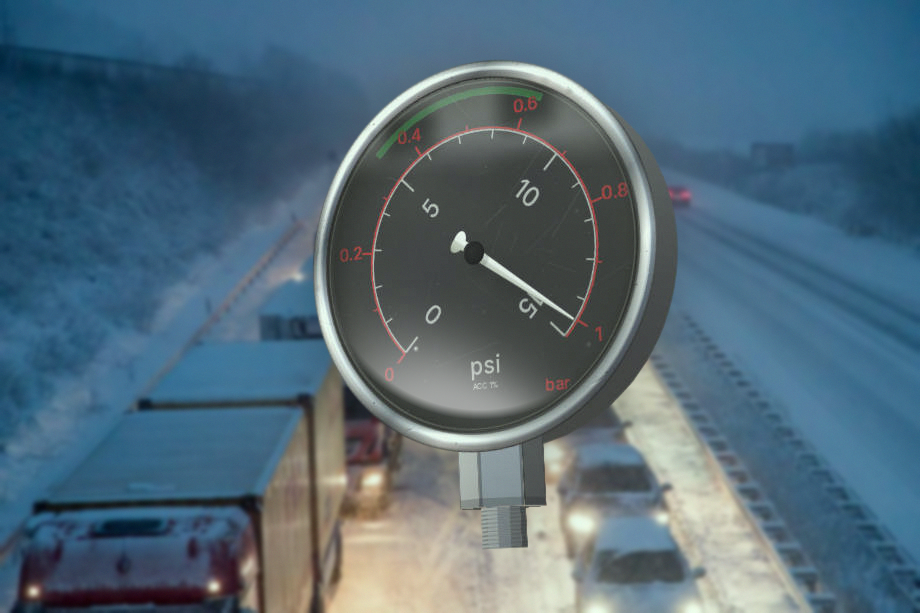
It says 14.5; psi
